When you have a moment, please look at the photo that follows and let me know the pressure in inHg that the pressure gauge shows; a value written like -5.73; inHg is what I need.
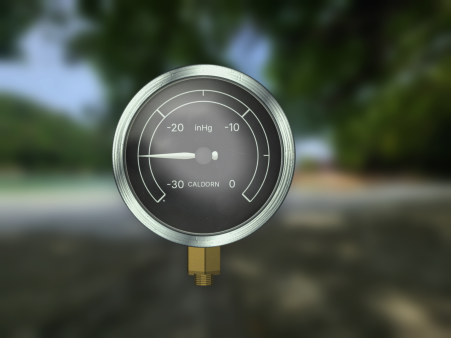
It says -25; inHg
